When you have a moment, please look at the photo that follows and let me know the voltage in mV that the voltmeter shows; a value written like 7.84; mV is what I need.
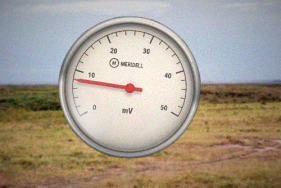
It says 8; mV
